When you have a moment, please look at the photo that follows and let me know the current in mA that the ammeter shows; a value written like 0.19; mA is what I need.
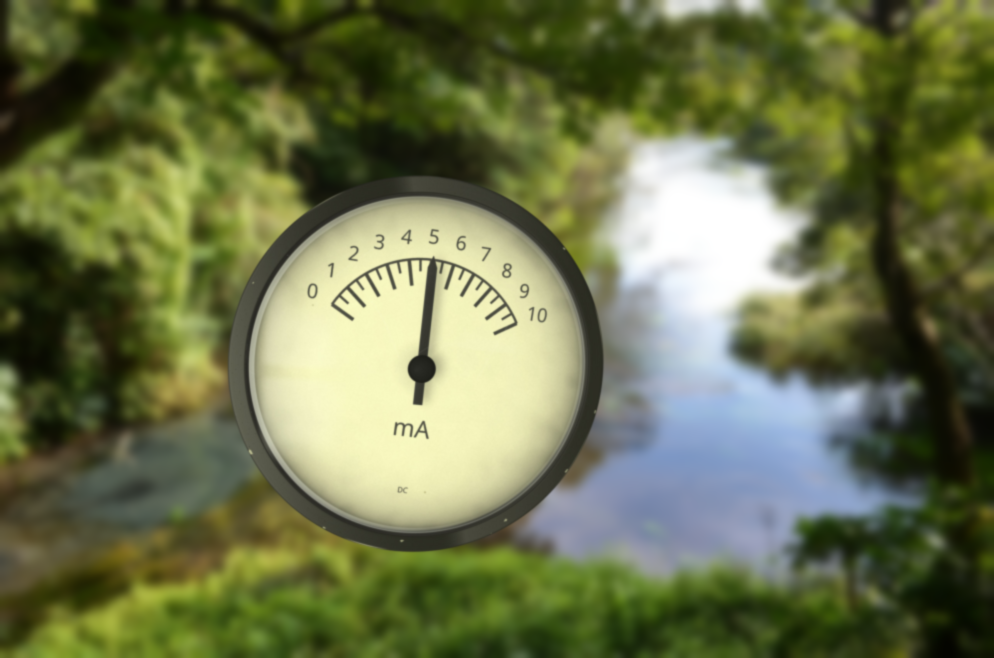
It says 5; mA
